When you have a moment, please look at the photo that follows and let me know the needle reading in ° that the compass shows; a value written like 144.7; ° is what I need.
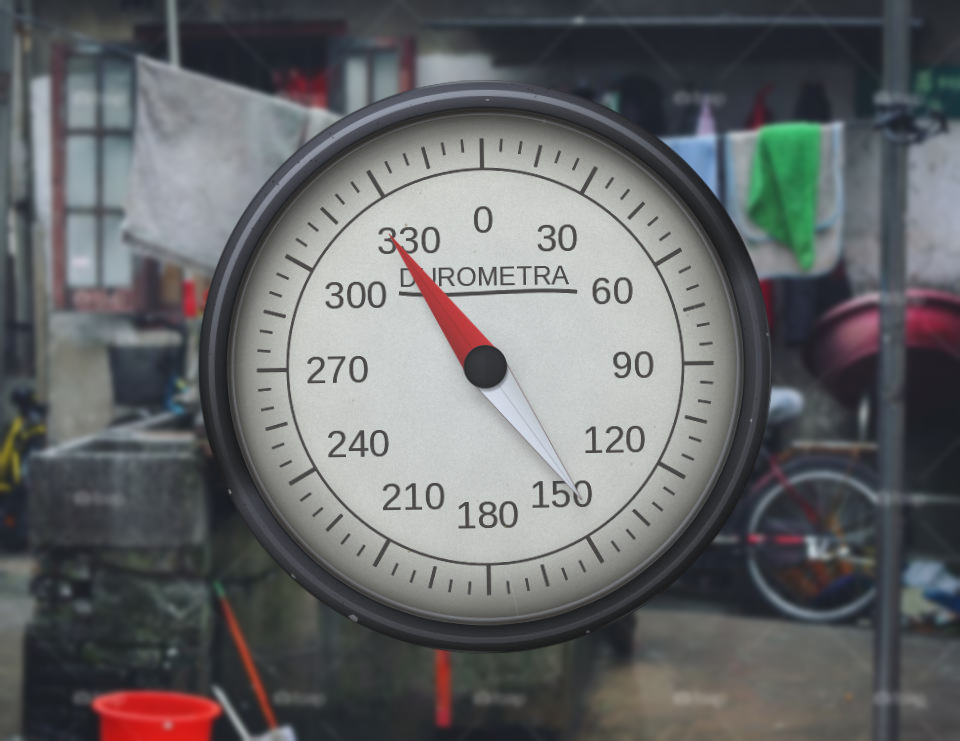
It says 325; °
